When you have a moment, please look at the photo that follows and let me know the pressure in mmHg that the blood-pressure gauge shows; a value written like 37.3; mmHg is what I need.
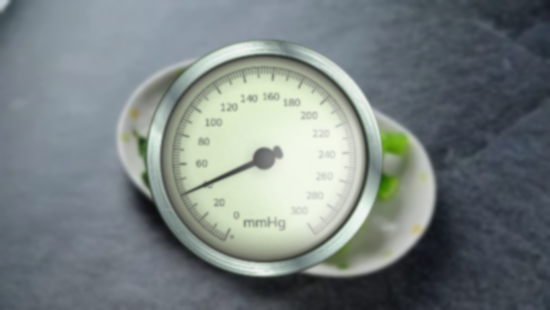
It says 40; mmHg
